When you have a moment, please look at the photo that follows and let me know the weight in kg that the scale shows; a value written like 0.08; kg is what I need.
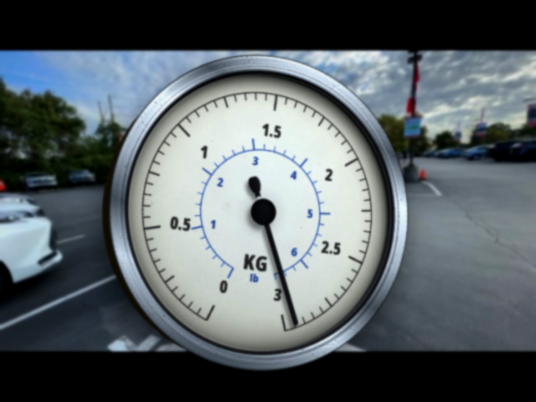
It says 2.95; kg
